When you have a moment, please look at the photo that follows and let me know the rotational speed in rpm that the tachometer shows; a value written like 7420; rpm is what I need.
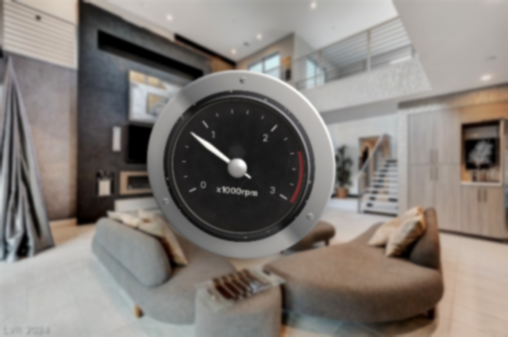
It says 800; rpm
